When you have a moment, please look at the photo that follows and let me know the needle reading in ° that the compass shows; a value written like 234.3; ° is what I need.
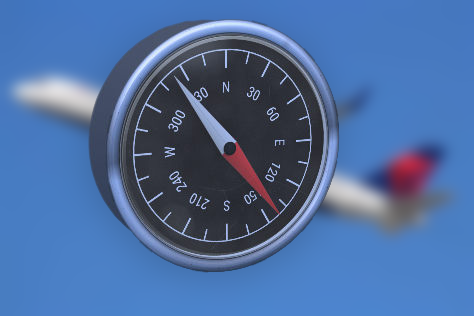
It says 142.5; °
